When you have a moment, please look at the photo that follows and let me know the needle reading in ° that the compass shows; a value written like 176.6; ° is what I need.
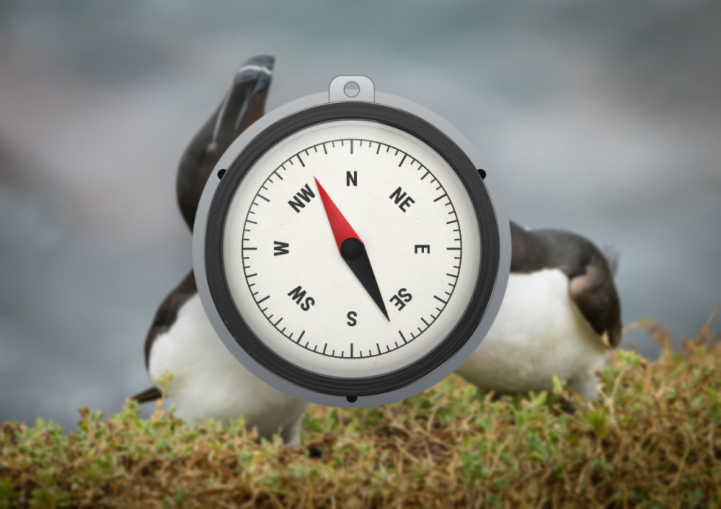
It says 332.5; °
